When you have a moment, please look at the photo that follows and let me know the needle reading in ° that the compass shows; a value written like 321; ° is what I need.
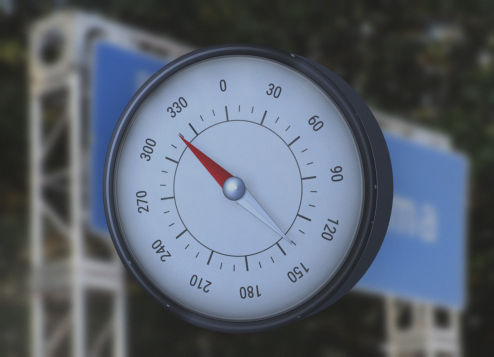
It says 320; °
